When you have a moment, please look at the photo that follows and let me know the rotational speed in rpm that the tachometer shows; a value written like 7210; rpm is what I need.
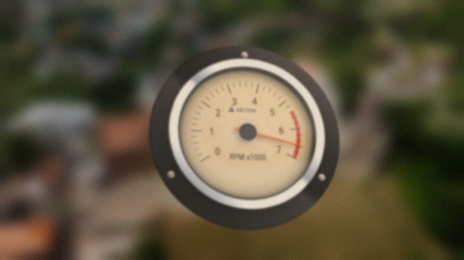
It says 6600; rpm
